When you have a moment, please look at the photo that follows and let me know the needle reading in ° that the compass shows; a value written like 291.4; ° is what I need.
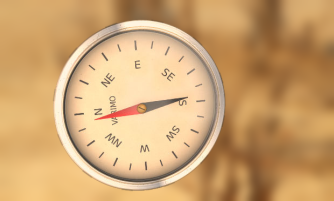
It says 352.5; °
